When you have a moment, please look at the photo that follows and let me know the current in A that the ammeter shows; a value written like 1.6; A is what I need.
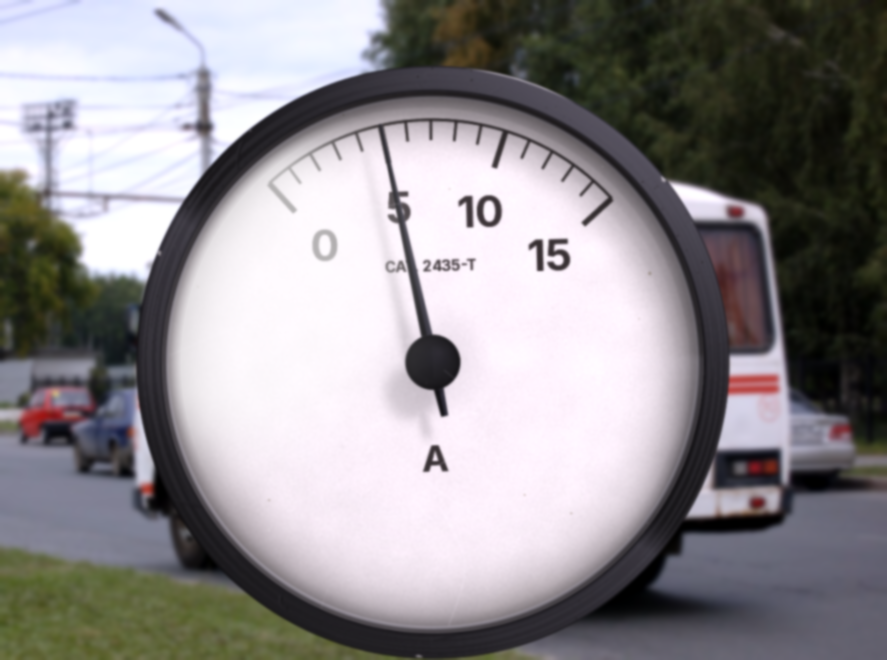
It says 5; A
